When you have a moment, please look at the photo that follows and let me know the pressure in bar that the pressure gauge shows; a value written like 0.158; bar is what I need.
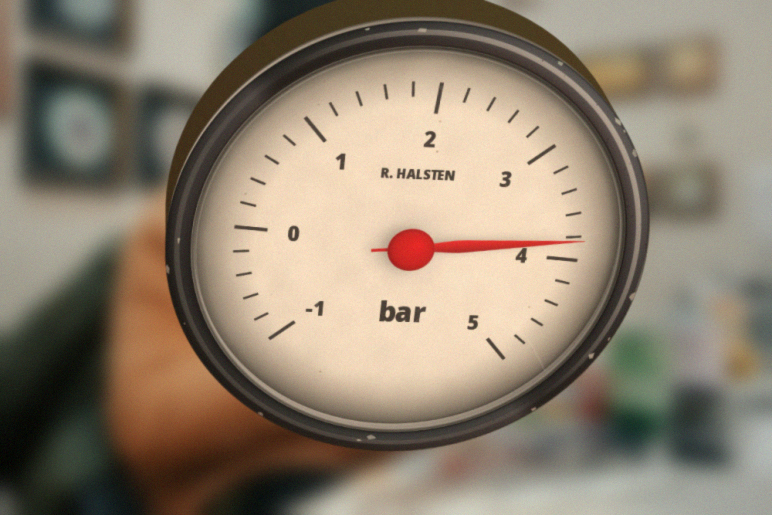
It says 3.8; bar
